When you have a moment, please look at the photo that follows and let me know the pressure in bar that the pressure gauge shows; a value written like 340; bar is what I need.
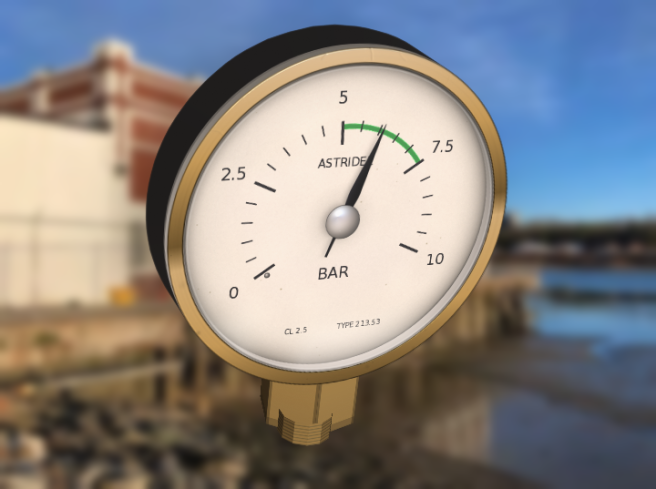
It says 6; bar
